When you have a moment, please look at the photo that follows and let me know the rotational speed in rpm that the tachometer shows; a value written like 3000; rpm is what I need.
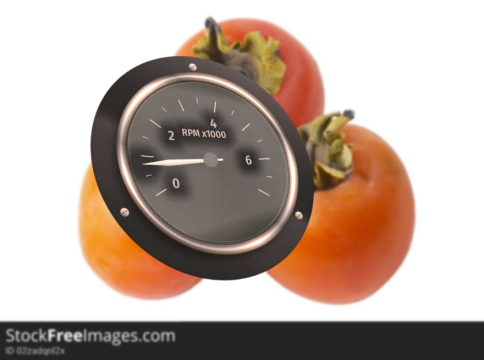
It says 750; rpm
